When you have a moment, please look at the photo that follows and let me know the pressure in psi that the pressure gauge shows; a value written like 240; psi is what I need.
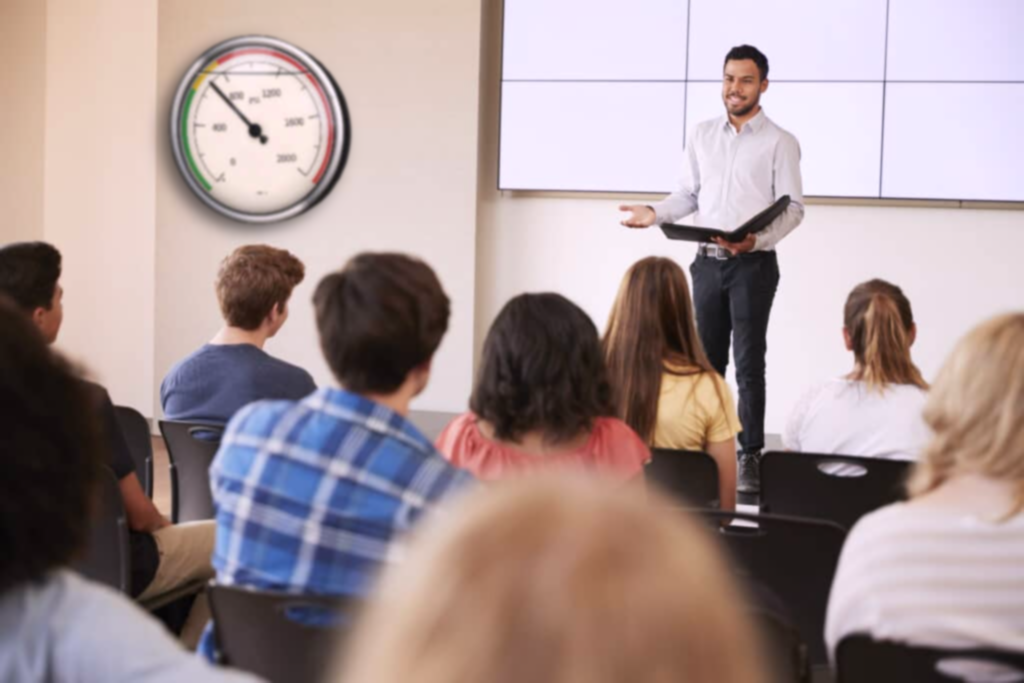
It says 700; psi
